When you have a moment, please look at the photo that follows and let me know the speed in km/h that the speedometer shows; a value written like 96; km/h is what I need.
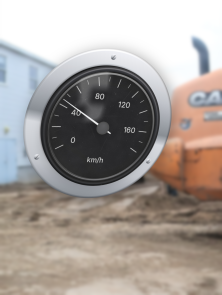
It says 45; km/h
